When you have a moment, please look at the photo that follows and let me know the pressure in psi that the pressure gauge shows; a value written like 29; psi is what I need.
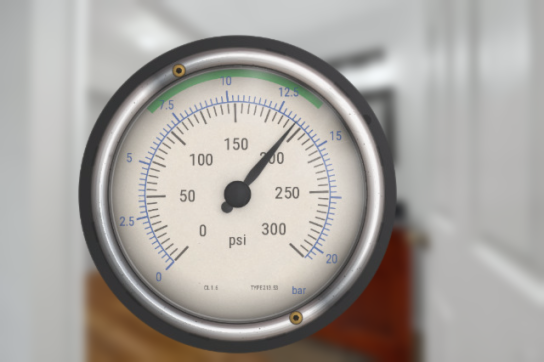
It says 195; psi
